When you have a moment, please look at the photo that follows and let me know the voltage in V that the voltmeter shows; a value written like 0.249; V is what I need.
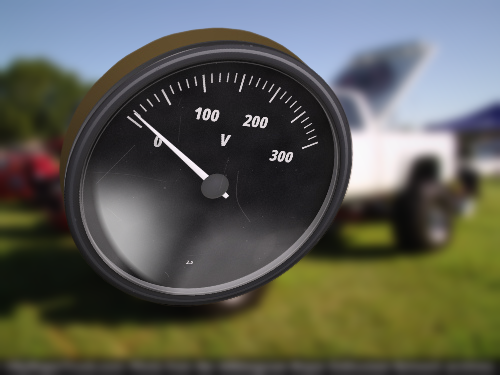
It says 10; V
